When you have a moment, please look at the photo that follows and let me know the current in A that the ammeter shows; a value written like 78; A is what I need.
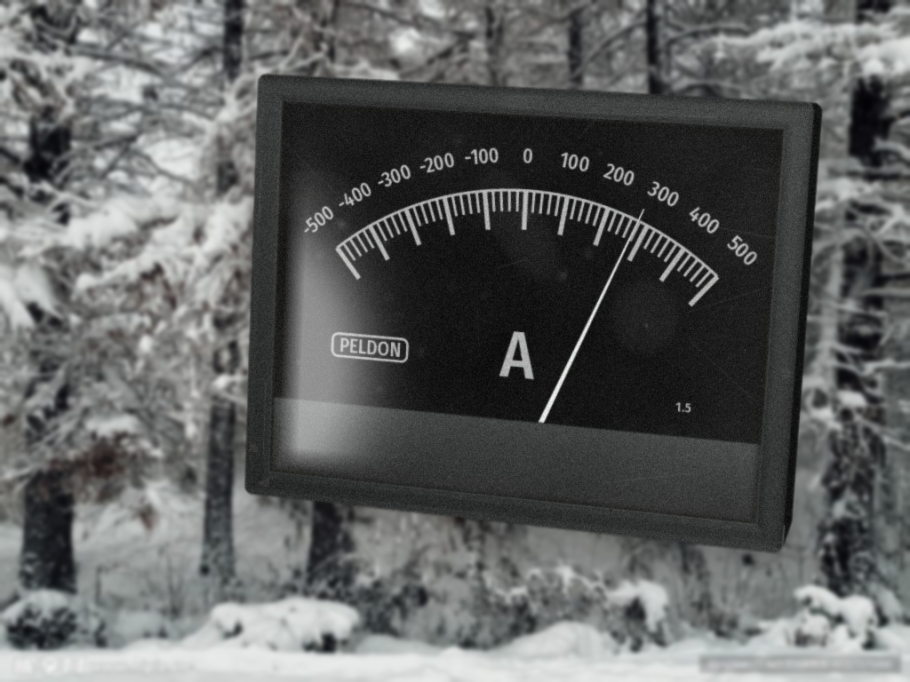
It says 280; A
